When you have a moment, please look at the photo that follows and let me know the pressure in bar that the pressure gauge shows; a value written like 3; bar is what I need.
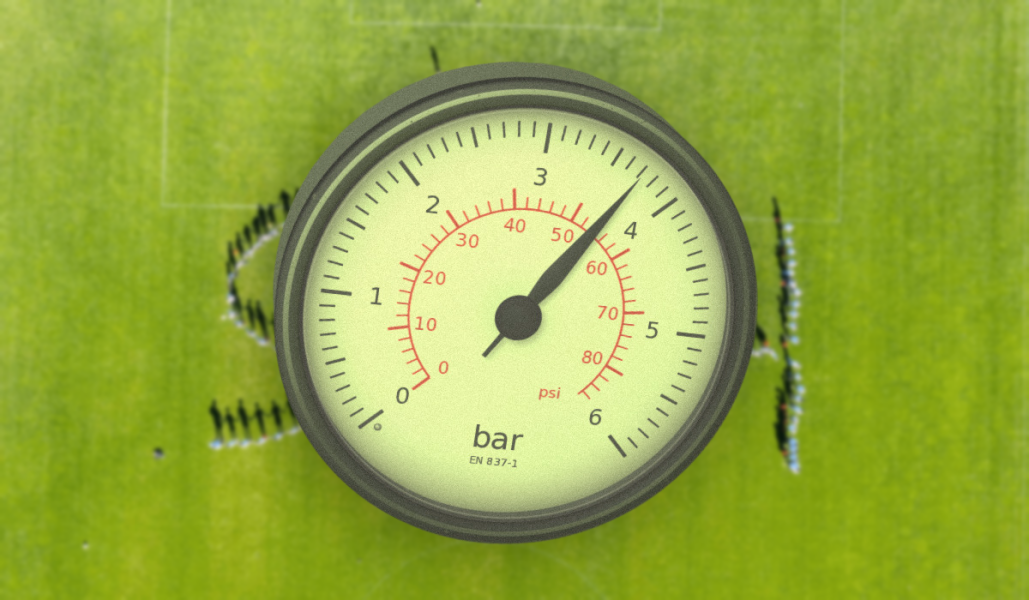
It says 3.7; bar
